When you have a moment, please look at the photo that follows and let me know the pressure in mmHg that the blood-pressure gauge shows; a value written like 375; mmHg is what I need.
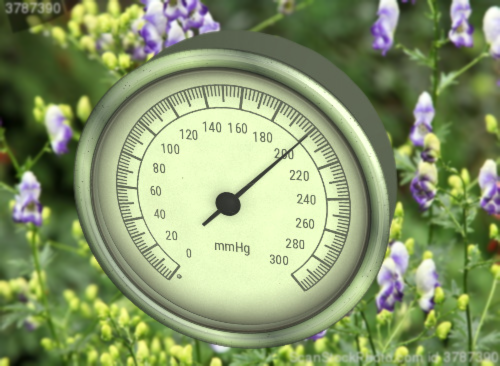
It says 200; mmHg
